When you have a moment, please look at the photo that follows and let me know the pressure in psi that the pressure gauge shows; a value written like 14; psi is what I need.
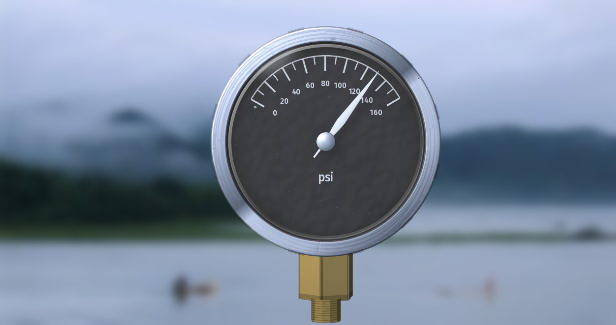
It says 130; psi
